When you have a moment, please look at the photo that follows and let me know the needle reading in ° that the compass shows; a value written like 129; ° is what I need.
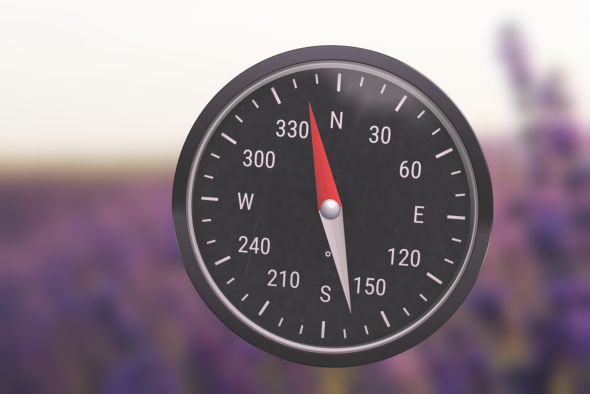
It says 345; °
